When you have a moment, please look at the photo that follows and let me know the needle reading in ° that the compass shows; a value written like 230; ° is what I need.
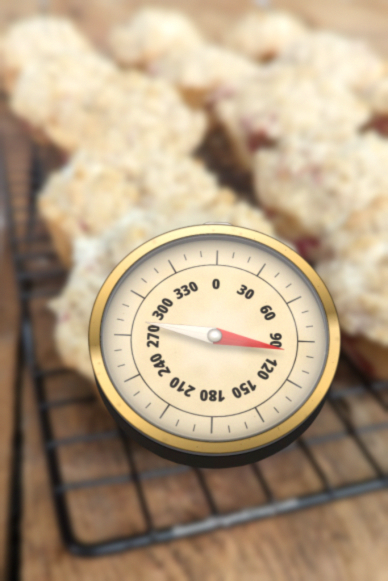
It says 100; °
